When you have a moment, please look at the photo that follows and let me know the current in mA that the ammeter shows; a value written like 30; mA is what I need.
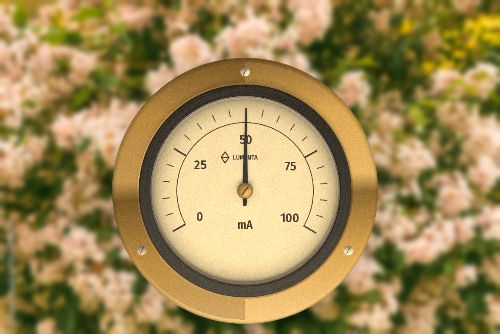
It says 50; mA
